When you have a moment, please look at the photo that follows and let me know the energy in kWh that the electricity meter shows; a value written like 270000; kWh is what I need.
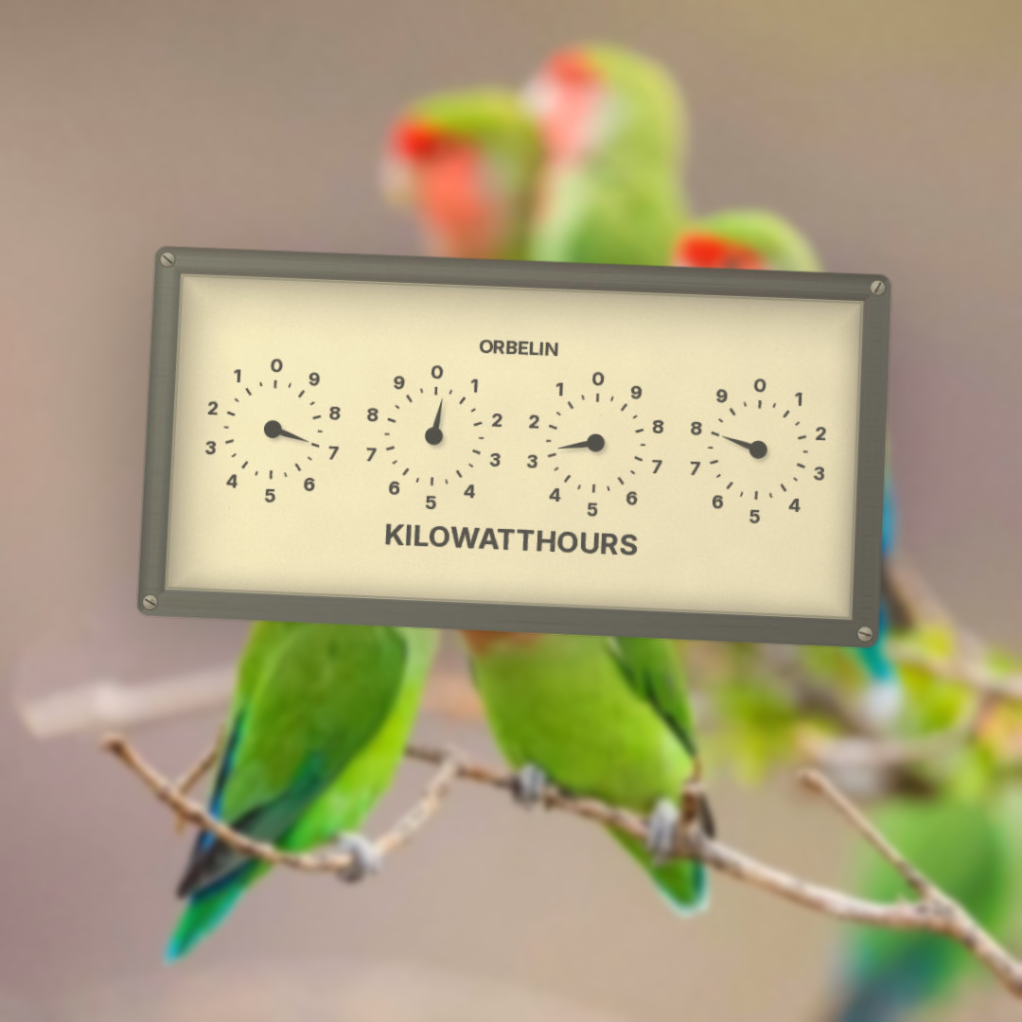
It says 7028; kWh
